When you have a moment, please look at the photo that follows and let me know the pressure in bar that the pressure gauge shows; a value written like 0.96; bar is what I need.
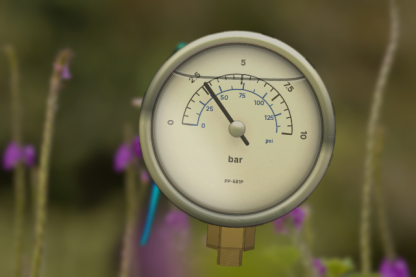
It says 2.75; bar
